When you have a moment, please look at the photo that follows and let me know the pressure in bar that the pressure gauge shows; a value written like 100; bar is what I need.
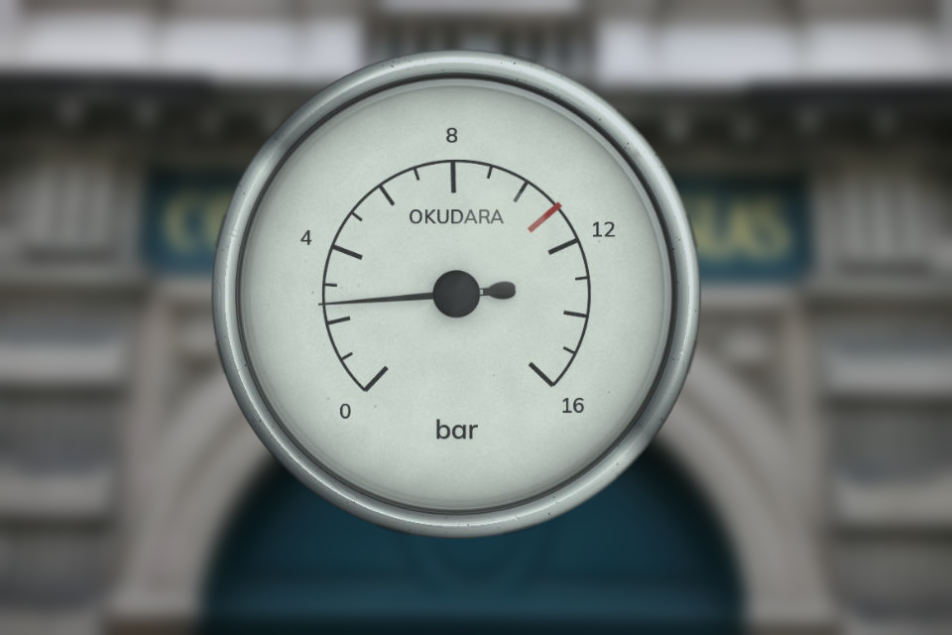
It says 2.5; bar
